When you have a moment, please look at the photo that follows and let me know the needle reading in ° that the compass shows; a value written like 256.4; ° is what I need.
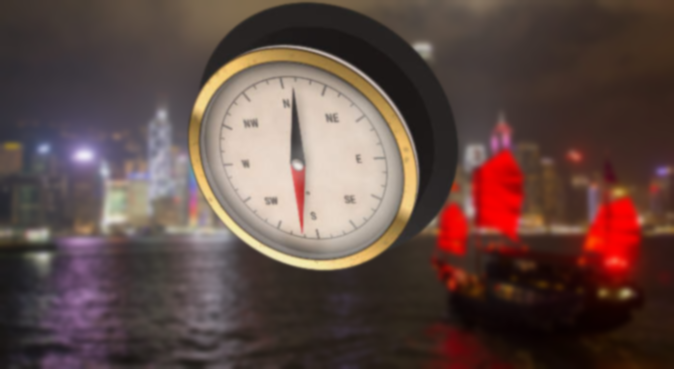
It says 190; °
